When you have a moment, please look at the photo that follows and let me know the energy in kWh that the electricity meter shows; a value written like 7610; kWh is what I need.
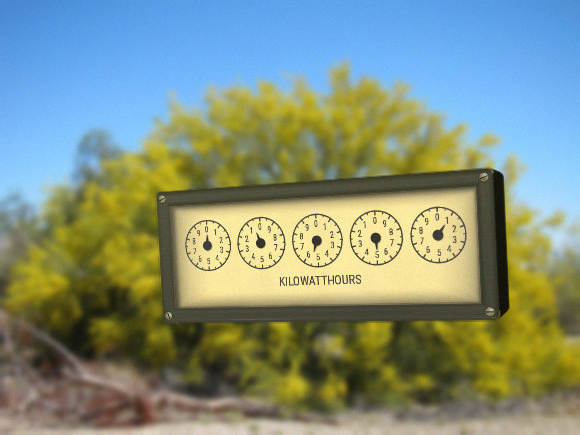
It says 551; kWh
